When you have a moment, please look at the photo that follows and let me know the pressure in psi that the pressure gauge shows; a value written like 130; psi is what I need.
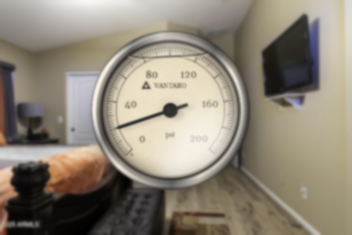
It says 20; psi
